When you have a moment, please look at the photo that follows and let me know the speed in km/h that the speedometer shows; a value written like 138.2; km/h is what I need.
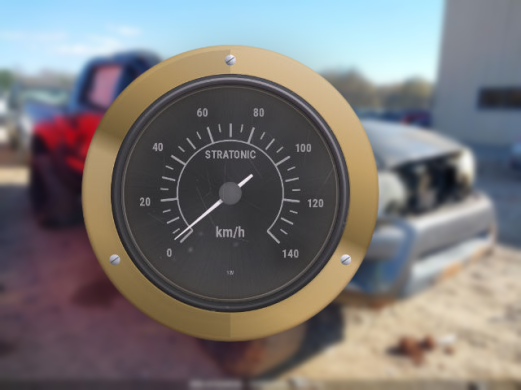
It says 2.5; km/h
